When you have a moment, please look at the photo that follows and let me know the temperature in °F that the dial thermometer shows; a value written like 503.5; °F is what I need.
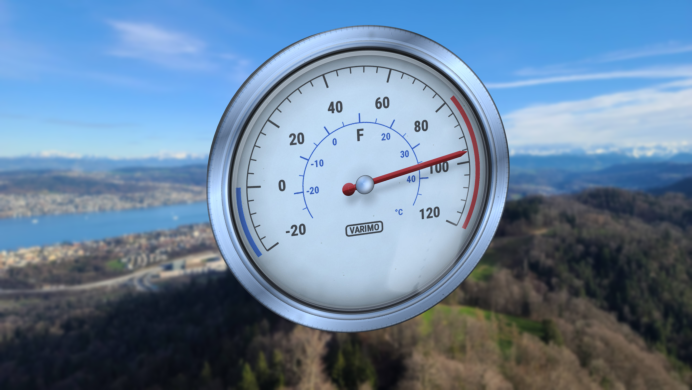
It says 96; °F
